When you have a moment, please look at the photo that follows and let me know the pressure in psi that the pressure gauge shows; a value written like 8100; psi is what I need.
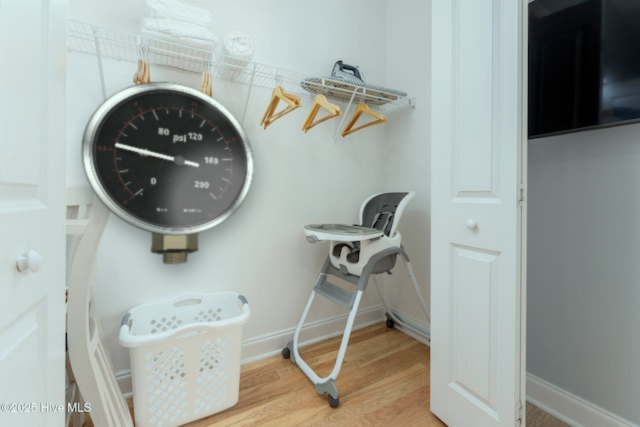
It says 40; psi
